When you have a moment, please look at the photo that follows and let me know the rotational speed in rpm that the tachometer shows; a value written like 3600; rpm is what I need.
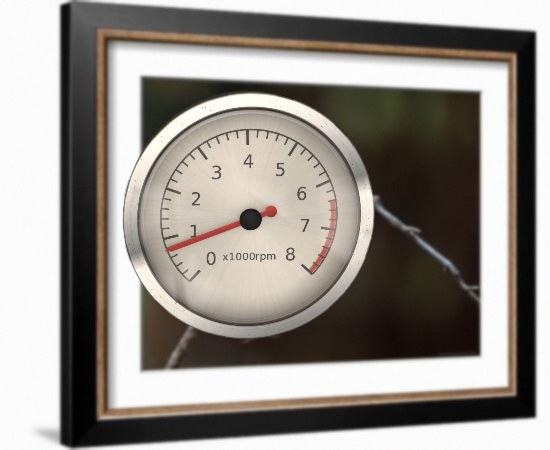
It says 800; rpm
